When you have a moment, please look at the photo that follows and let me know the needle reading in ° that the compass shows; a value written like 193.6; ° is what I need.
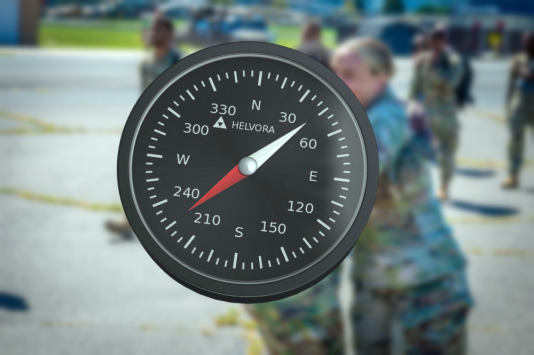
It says 225; °
